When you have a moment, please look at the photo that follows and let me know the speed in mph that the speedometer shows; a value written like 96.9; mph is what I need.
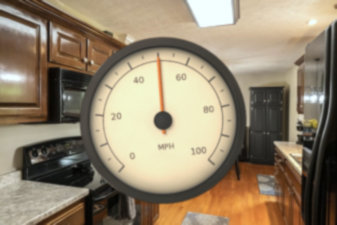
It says 50; mph
